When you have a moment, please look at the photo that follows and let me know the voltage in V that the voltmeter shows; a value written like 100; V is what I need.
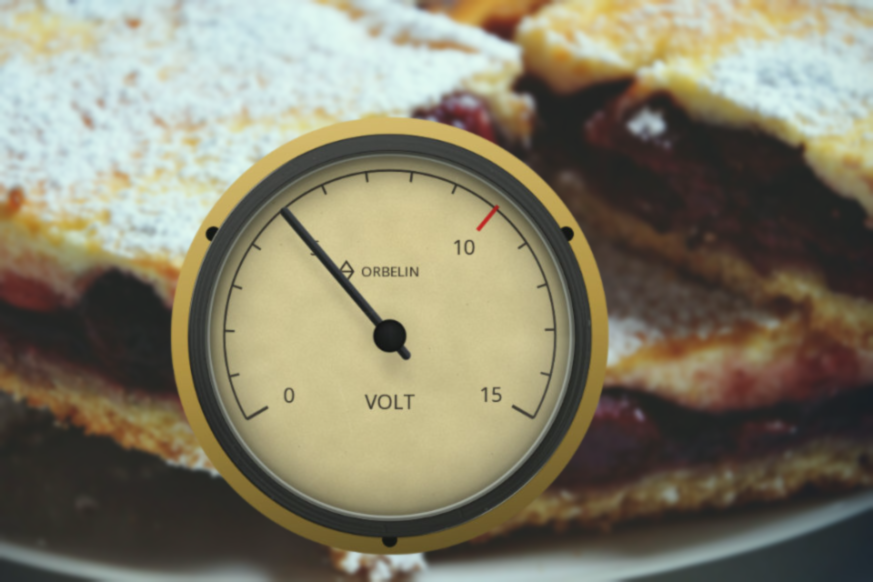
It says 5; V
